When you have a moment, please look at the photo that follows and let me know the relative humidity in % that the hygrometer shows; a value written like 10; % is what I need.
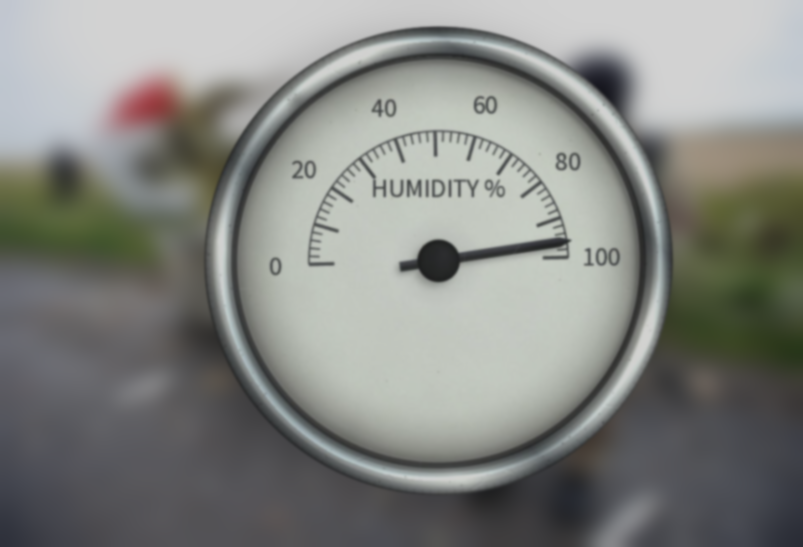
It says 96; %
